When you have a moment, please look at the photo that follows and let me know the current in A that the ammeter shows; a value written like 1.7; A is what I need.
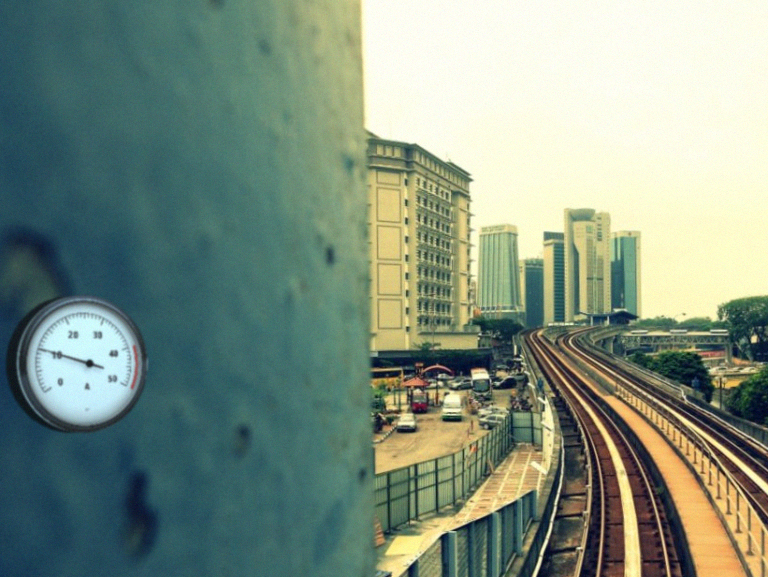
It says 10; A
